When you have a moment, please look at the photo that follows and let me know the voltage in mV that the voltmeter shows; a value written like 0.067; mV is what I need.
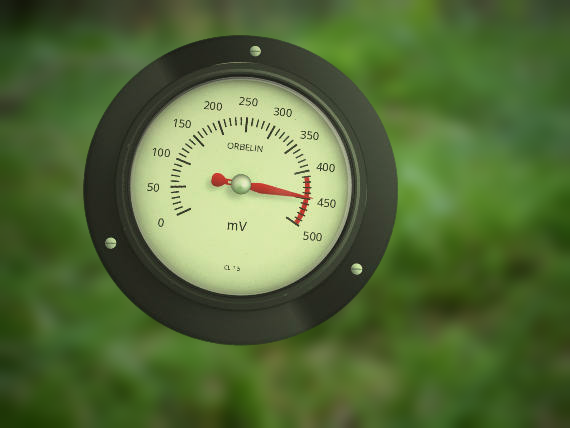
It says 450; mV
